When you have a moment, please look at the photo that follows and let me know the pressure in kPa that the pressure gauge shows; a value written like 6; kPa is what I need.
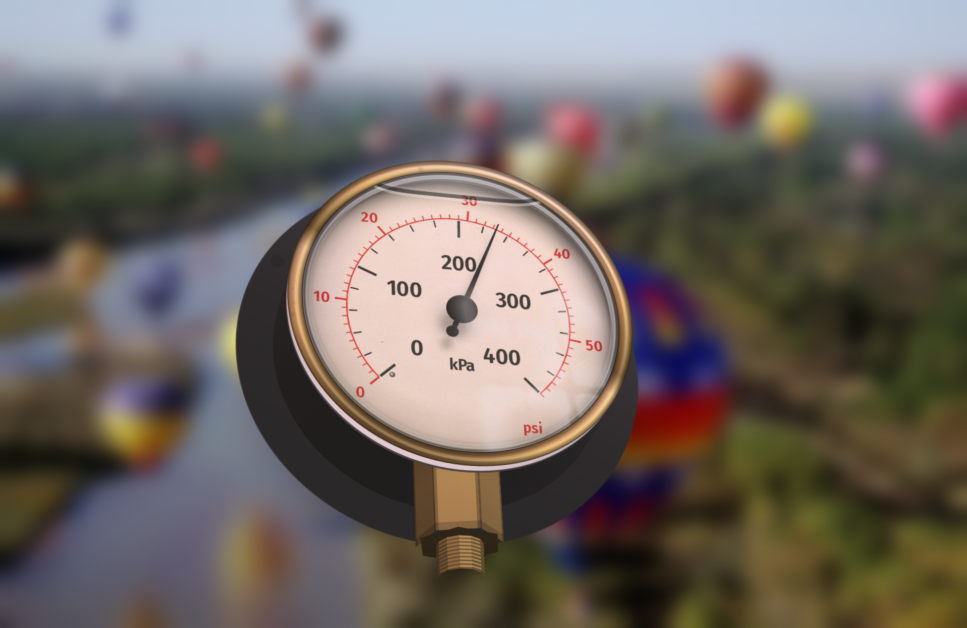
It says 230; kPa
